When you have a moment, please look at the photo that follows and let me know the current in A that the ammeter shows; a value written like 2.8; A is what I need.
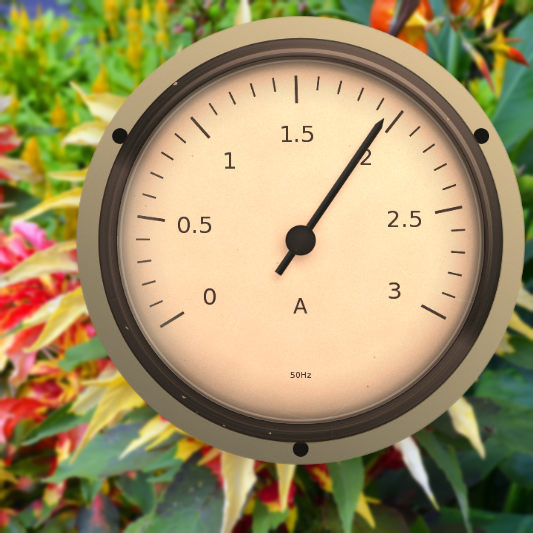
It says 1.95; A
